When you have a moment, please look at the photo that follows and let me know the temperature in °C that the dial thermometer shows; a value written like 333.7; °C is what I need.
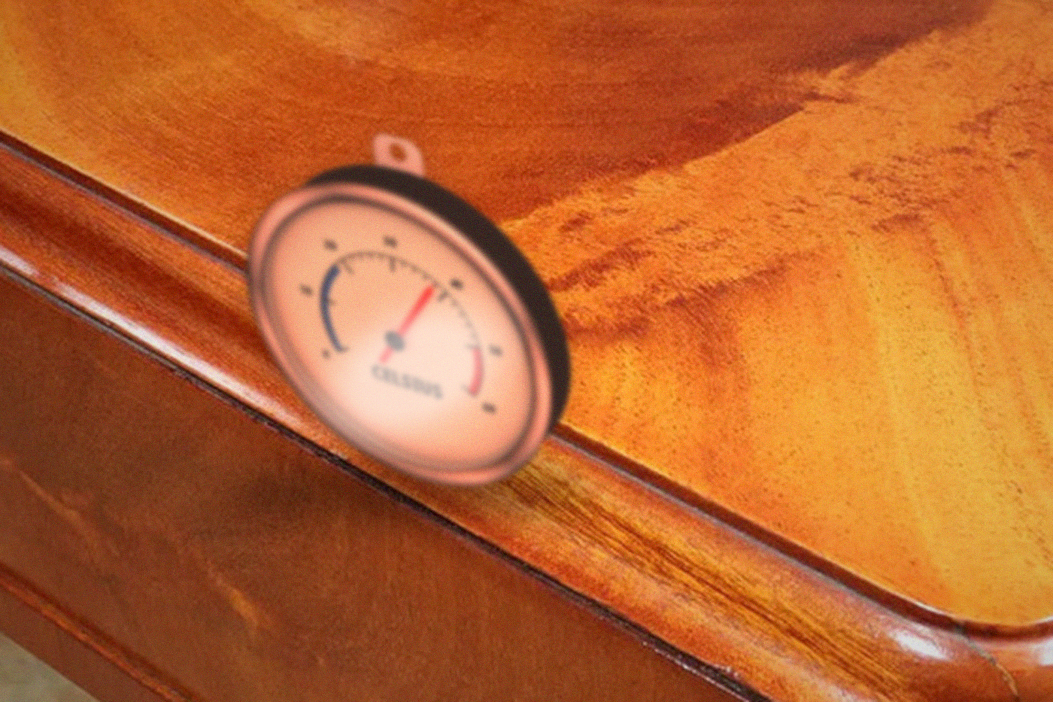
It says 38; °C
